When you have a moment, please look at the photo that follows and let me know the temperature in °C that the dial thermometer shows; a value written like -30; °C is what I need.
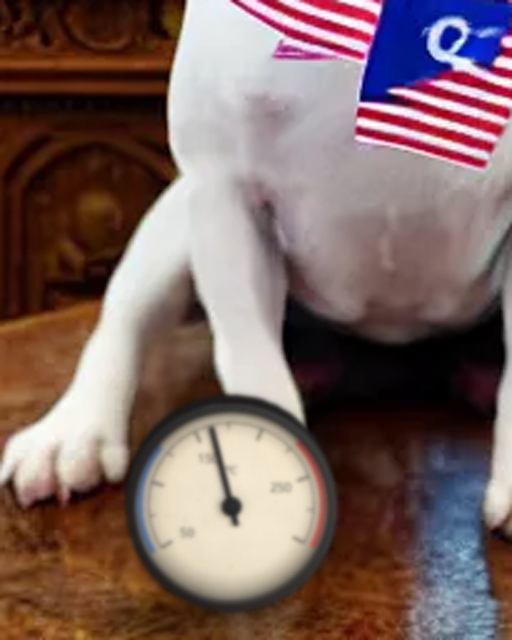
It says 162.5; °C
